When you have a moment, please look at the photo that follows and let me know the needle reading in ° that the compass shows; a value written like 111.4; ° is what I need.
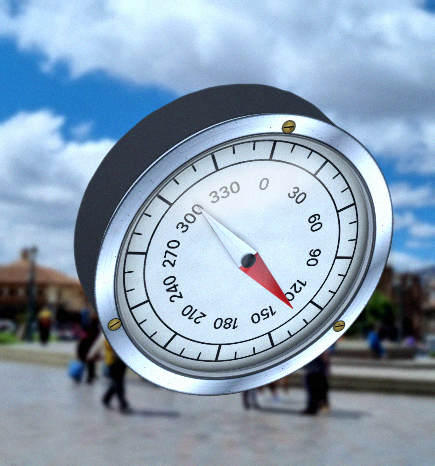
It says 130; °
